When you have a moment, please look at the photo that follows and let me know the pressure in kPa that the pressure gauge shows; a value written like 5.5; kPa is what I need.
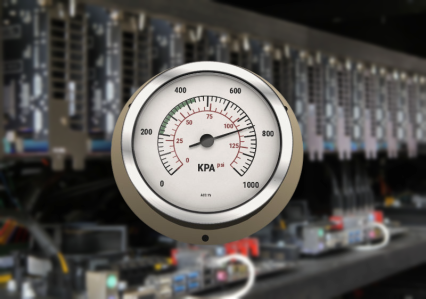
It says 760; kPa
